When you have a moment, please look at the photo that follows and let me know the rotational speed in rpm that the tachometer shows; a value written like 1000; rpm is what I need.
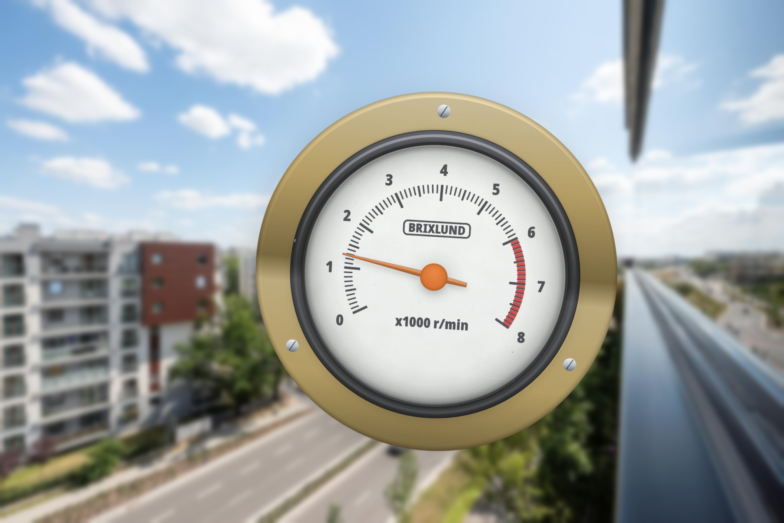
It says 1300; rpm
